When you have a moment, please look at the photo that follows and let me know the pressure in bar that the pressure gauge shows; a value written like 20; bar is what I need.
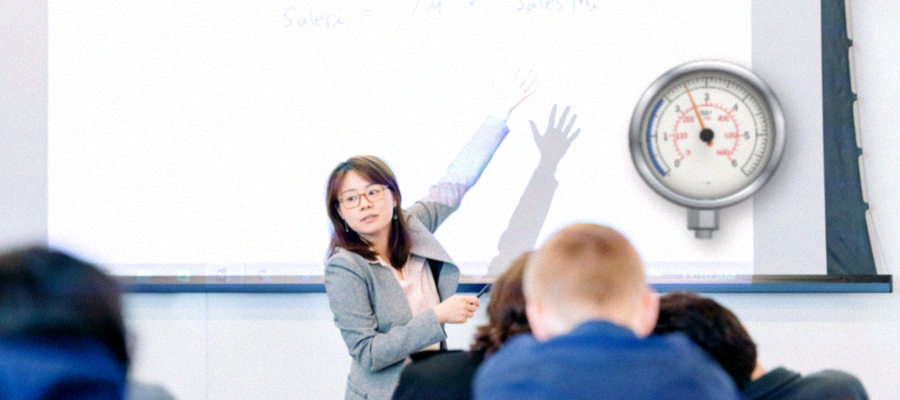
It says 2.5; bar
